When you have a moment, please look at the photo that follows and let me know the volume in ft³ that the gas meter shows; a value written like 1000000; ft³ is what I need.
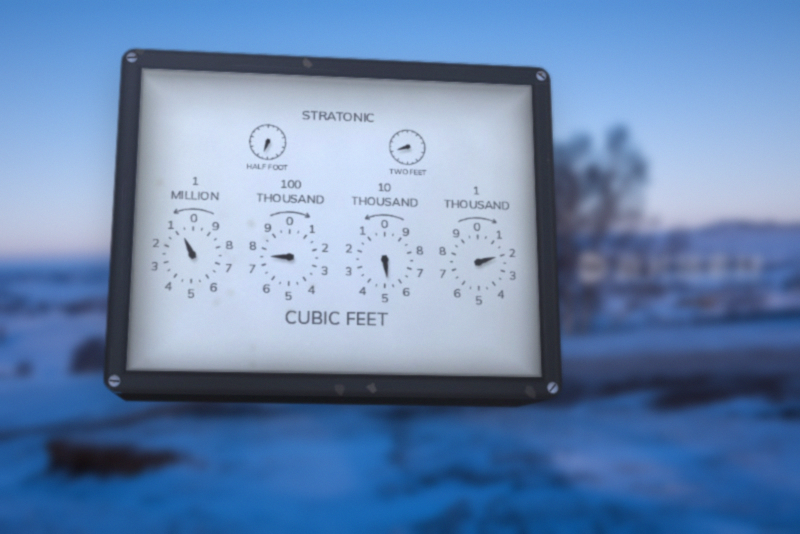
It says 75200; ft³
